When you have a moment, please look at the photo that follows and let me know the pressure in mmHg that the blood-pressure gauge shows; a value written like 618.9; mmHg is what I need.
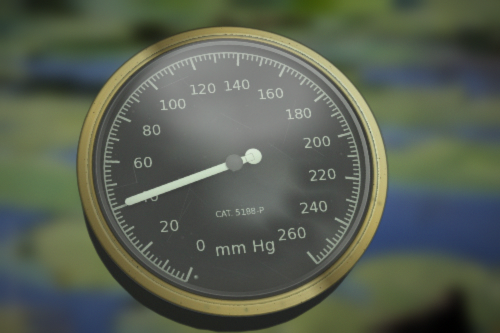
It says 40; mmHg
